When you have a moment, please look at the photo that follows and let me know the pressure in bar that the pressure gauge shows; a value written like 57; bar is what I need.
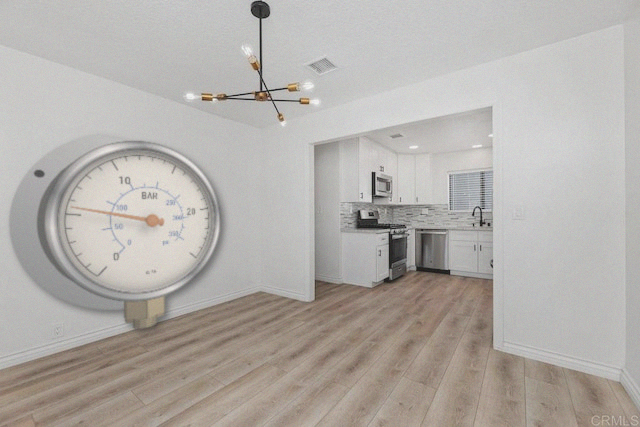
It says 5.5; bar
